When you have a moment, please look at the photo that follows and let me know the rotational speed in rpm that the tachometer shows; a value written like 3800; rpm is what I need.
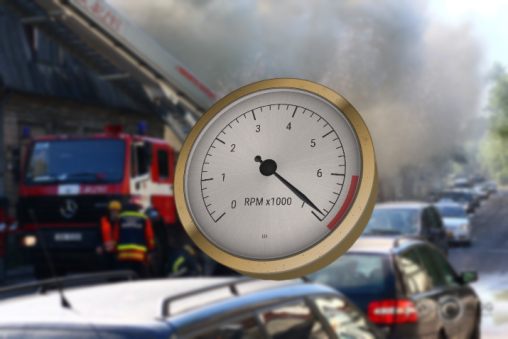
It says 6900; rpm
